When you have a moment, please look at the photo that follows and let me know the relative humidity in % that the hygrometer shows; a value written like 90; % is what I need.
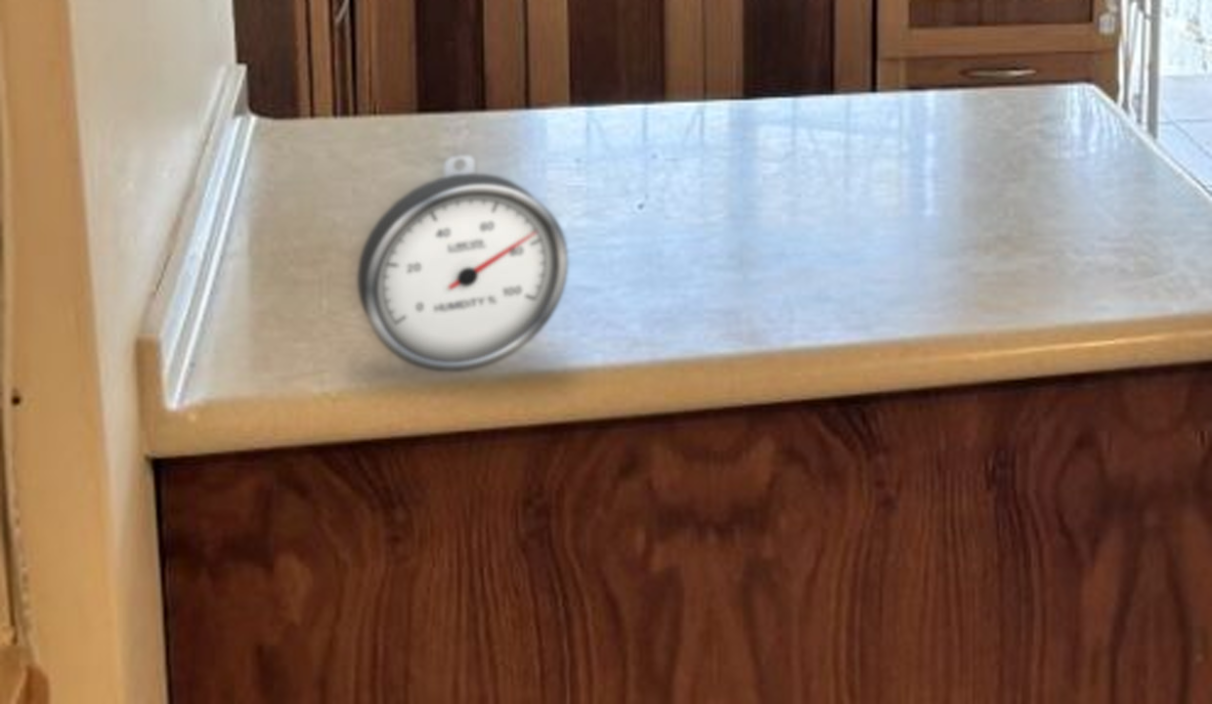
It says 76; %
